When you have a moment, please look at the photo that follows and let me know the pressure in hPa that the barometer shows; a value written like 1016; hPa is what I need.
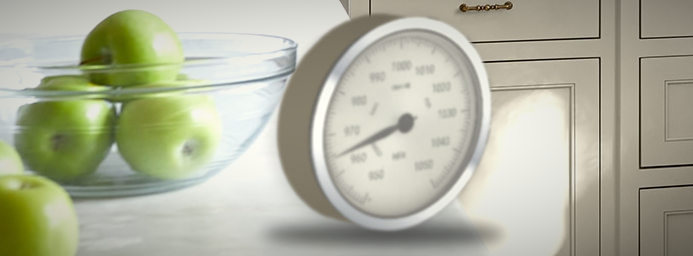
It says 965; hPa
